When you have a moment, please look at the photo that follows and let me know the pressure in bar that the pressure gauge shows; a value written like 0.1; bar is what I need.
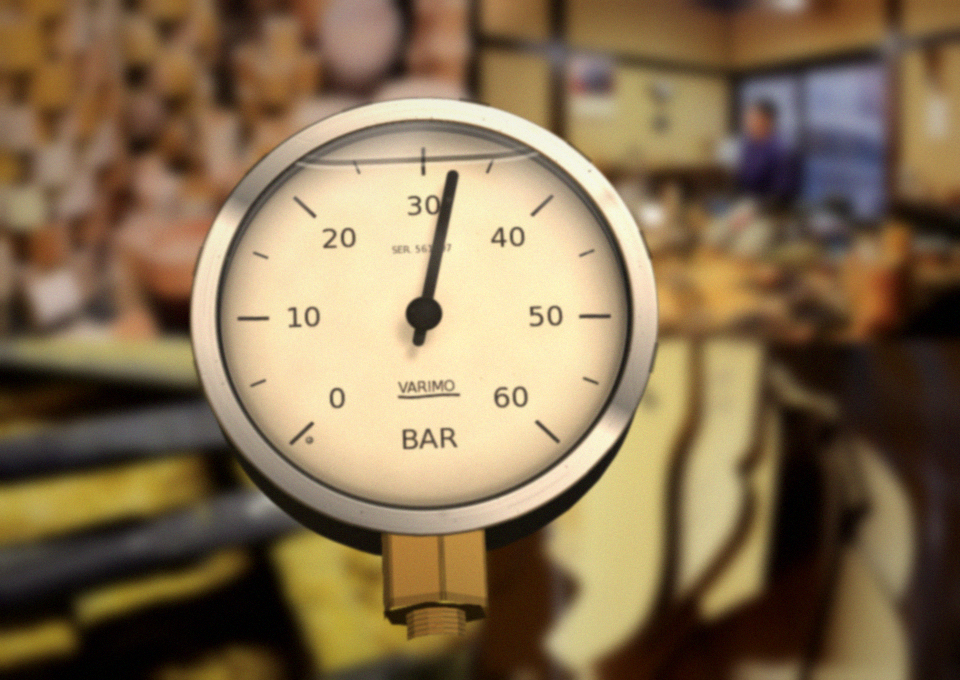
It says 32.5; bar
